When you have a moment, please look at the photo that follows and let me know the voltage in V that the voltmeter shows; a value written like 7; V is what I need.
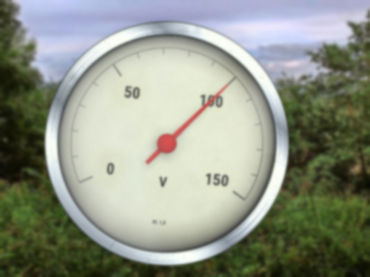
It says 100; V
